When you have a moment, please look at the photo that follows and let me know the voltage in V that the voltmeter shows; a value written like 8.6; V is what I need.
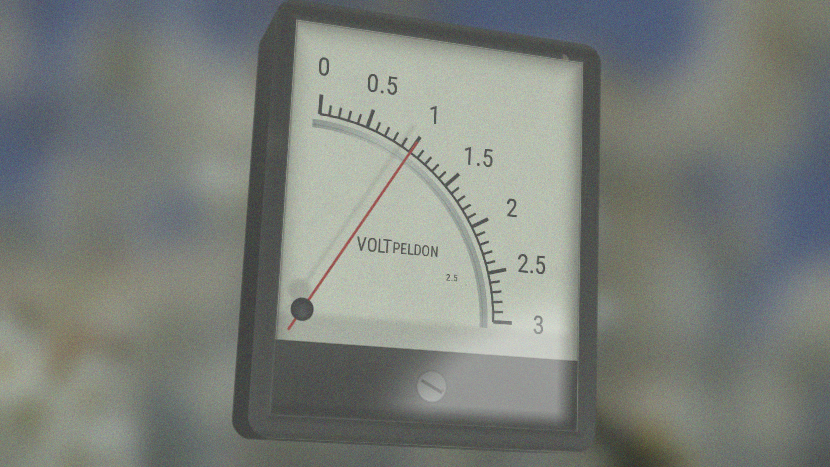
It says 1; V
